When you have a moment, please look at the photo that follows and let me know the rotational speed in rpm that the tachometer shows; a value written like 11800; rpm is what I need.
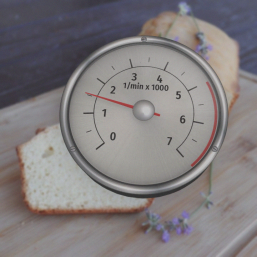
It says 1500; rpm
